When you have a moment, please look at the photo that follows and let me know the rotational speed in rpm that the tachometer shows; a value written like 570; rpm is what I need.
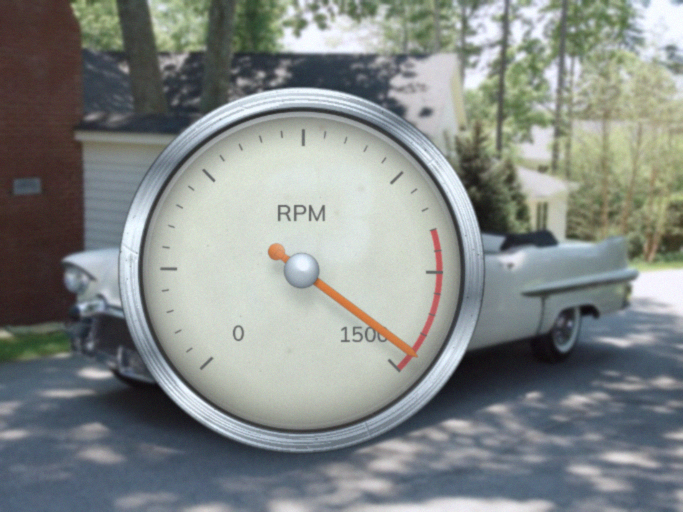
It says 1450; rpm
